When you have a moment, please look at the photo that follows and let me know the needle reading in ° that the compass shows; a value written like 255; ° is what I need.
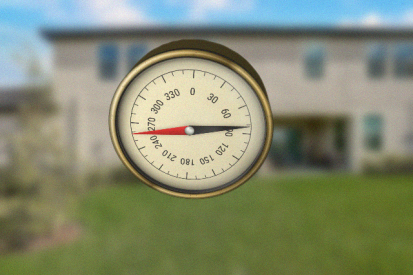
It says 260; °
